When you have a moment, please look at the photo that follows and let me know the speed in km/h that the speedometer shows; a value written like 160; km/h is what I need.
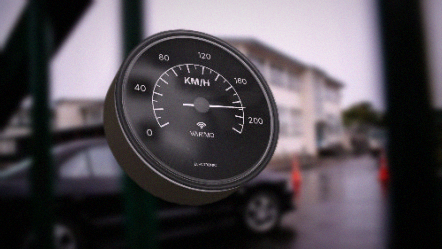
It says 190; km/h
